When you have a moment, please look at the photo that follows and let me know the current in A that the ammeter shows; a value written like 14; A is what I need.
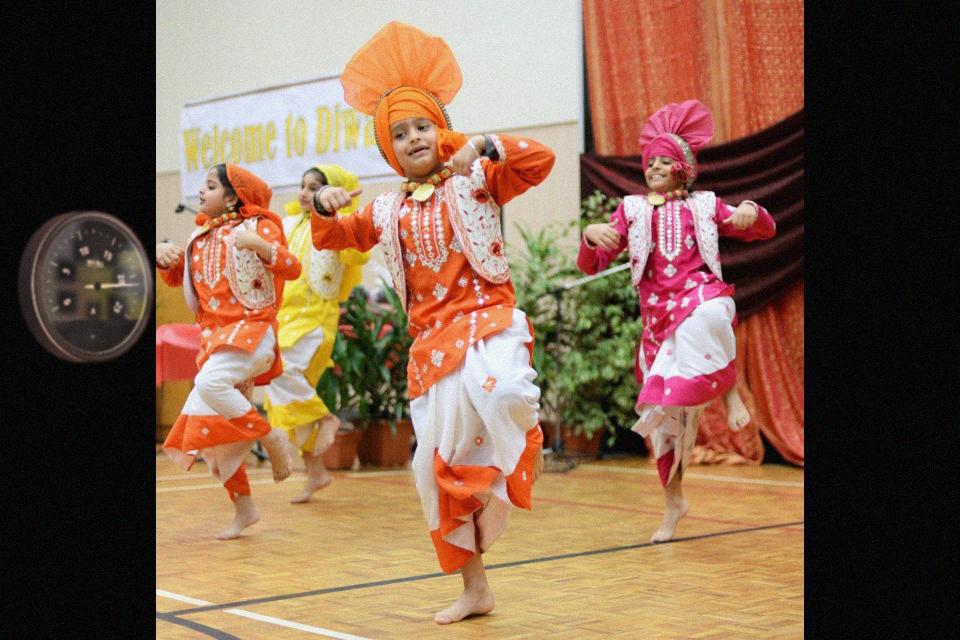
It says 21; A
